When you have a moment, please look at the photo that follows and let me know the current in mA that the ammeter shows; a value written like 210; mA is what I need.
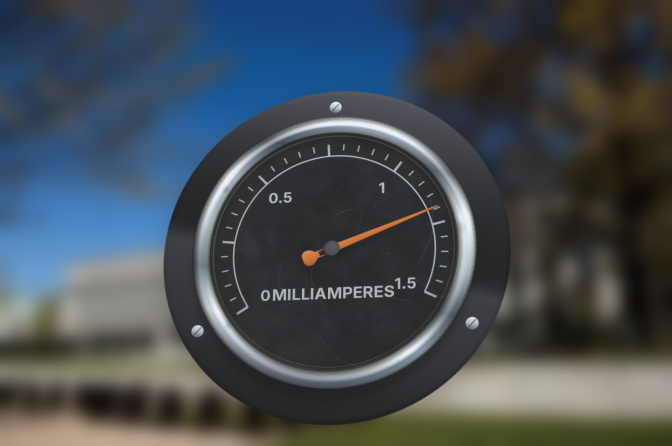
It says 1.2; mA
